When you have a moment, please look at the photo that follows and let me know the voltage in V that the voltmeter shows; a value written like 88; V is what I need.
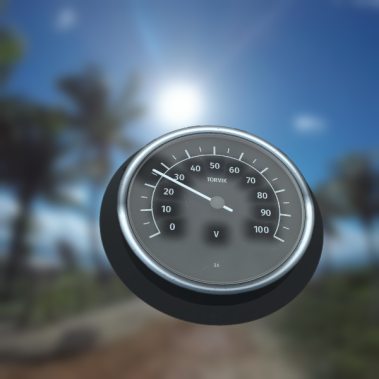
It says 25; V
